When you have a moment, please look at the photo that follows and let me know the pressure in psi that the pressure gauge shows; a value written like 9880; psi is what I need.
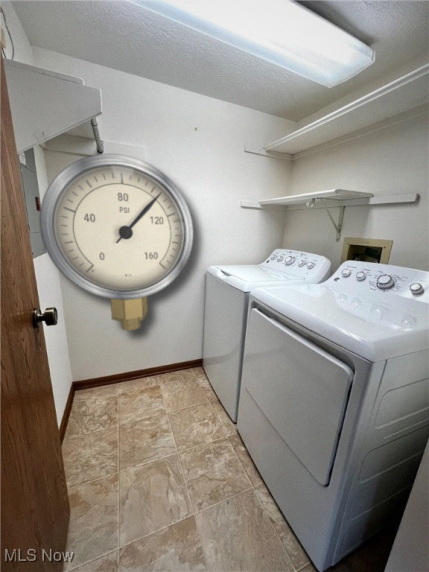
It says 105; psi
